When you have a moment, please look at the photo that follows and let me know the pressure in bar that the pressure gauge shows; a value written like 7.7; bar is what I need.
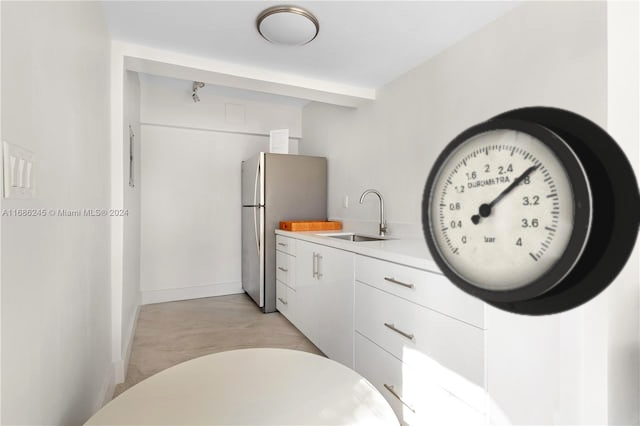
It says 2.8; bar
